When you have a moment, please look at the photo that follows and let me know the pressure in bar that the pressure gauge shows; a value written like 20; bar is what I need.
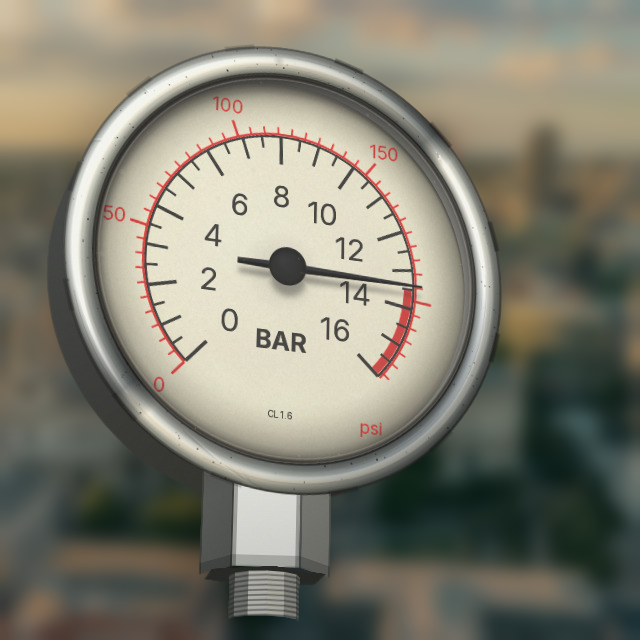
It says 13.5; bar
